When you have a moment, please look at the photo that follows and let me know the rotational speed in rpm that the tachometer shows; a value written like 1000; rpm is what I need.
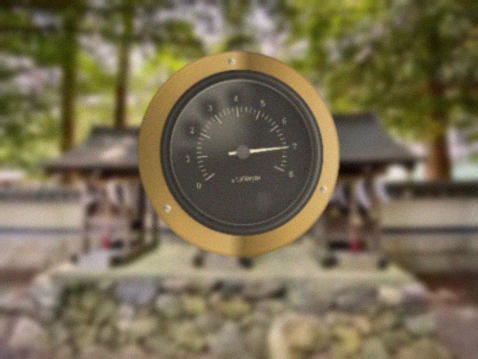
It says 7000; rpm
